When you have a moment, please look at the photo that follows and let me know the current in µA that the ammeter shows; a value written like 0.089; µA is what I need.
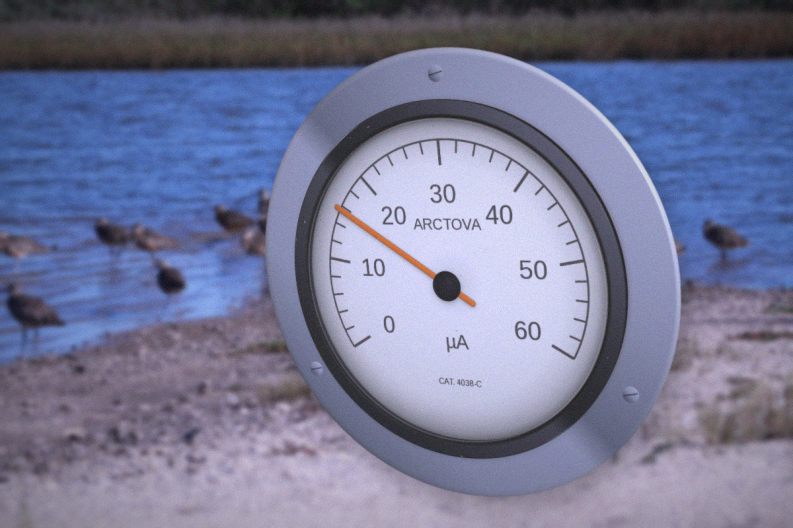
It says 16; µA
